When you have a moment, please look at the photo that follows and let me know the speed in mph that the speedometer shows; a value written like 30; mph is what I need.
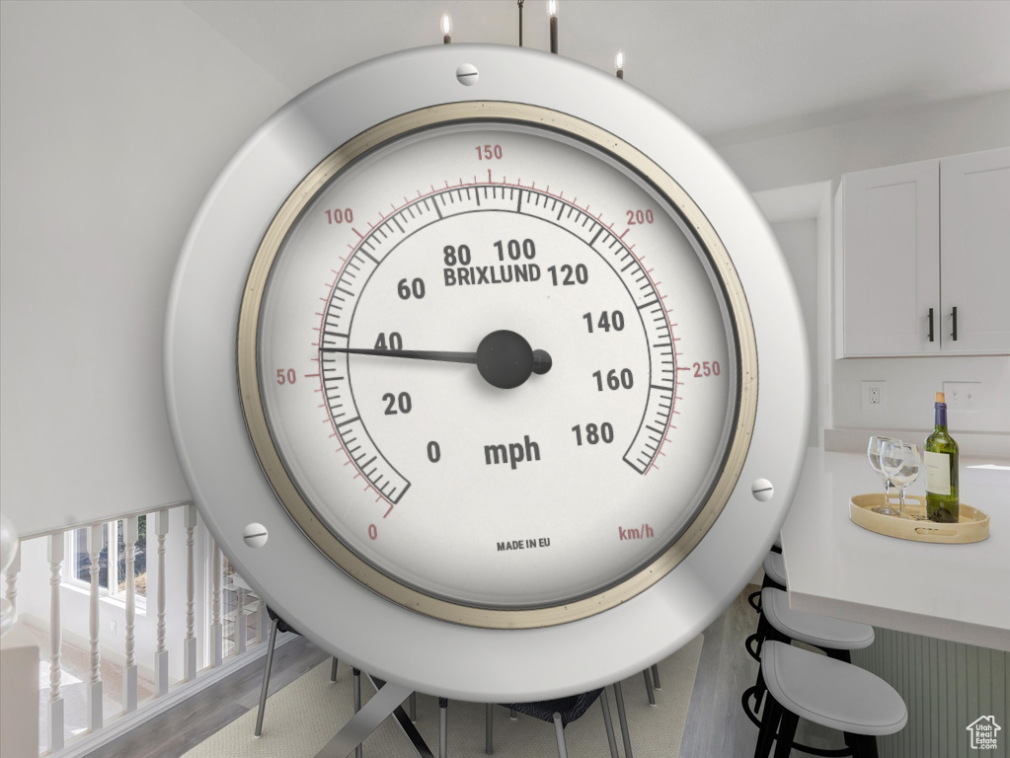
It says 36; mph
